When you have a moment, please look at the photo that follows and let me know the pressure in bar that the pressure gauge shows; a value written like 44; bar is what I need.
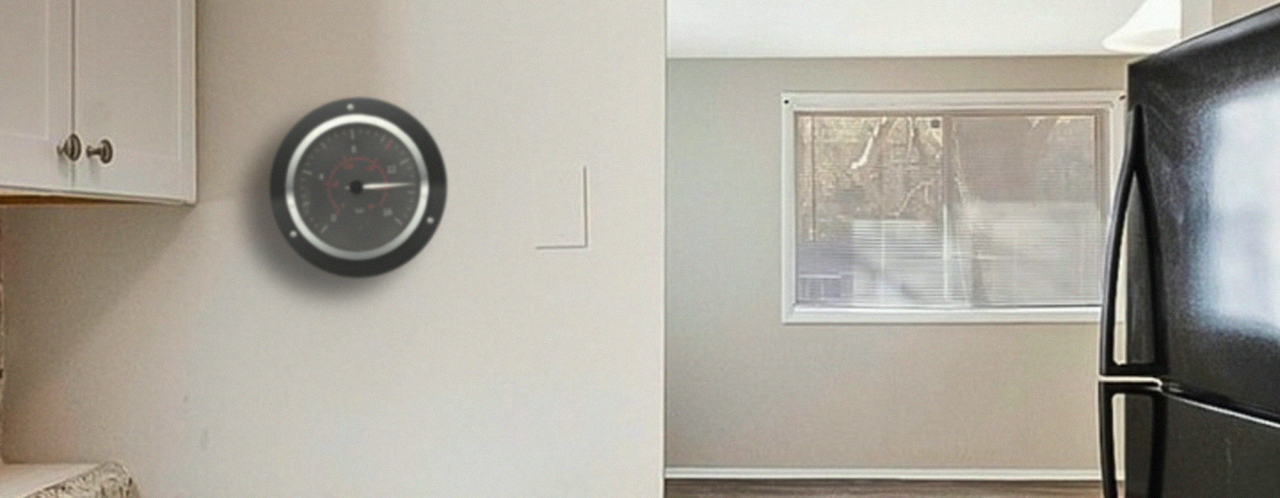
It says 13.5; bar
